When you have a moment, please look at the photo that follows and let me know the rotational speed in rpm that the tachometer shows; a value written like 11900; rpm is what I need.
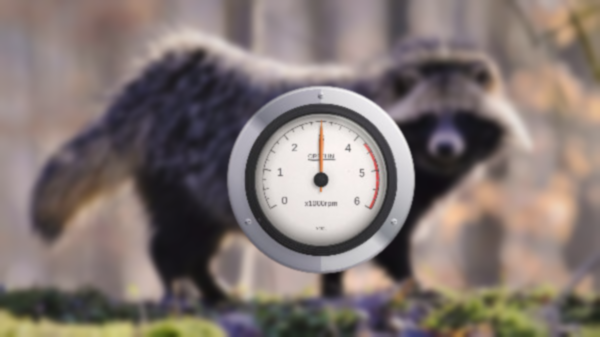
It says 3000; rpm
